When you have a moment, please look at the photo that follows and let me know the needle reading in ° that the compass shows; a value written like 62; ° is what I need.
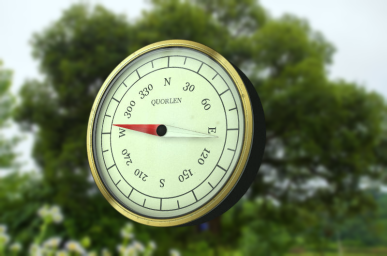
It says 277.5; °
